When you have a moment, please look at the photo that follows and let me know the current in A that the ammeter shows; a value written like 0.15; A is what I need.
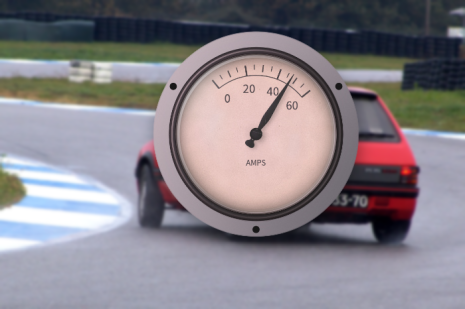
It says 47.5; A
